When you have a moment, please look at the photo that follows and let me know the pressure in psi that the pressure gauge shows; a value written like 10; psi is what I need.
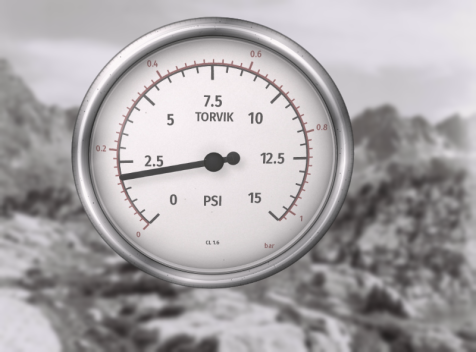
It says 2; psi
